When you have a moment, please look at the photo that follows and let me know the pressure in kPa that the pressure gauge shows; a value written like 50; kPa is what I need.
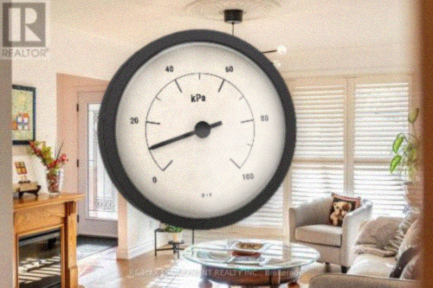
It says 10; kPa
